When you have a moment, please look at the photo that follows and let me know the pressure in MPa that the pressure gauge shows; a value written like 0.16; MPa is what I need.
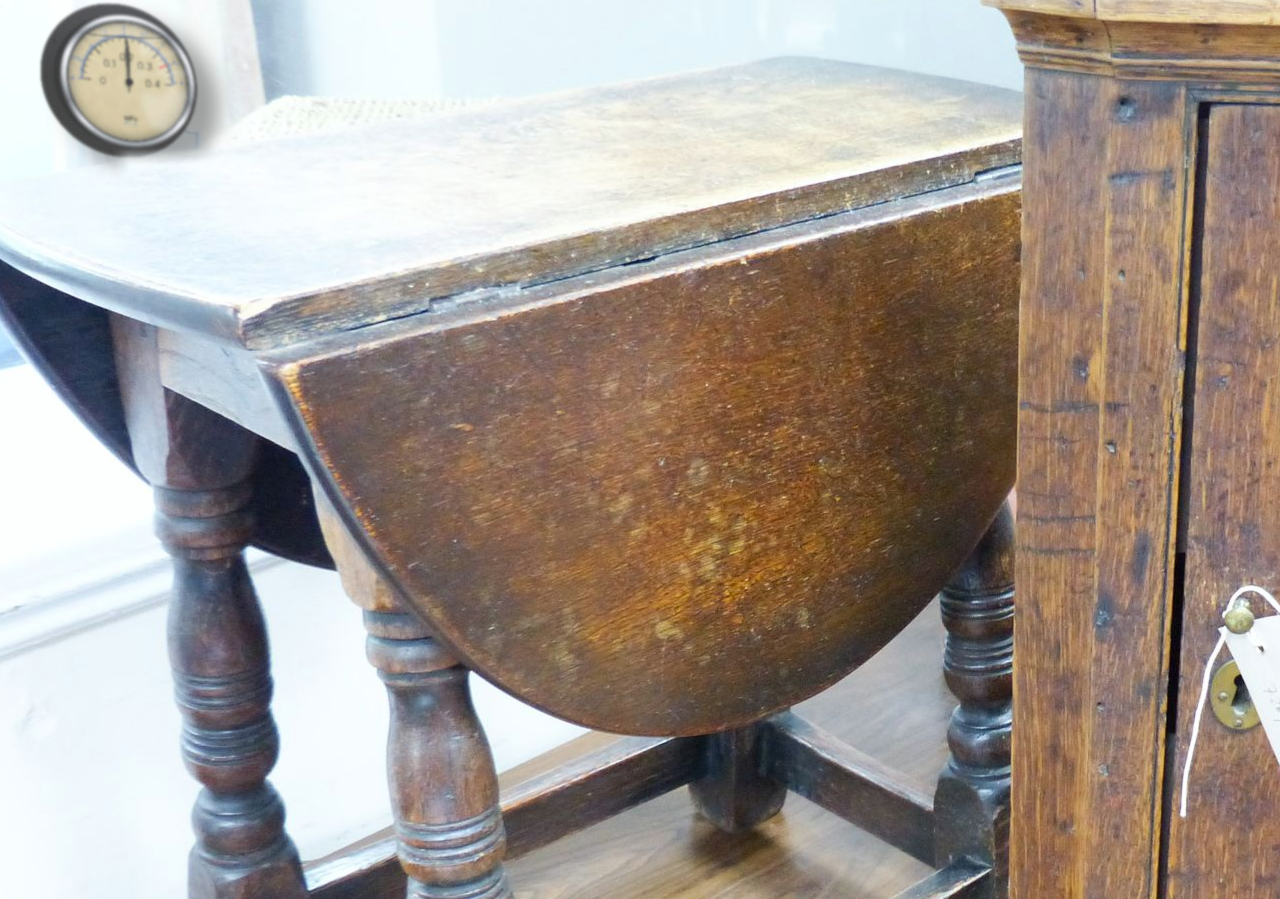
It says 0.2; MPa
